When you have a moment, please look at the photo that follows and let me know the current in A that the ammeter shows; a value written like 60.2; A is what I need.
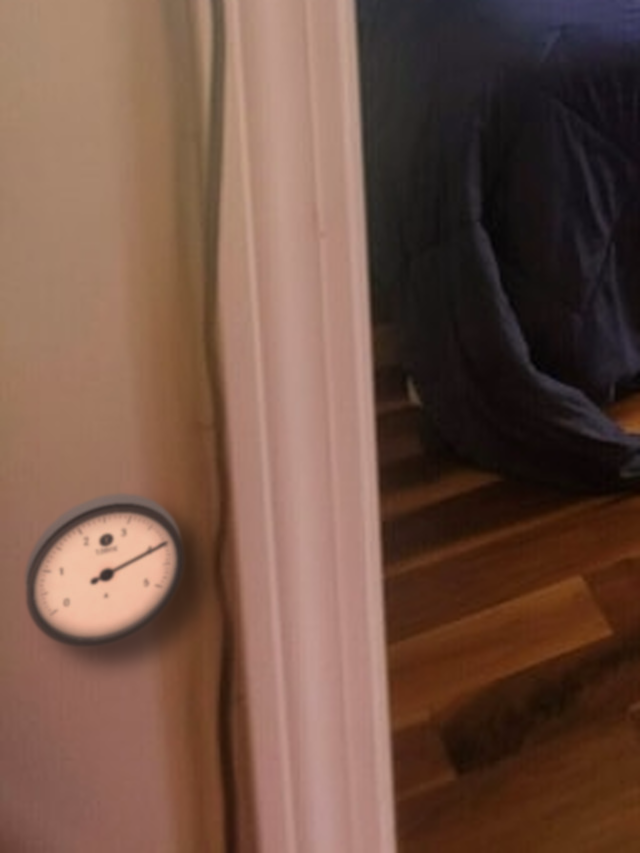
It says 4; A
